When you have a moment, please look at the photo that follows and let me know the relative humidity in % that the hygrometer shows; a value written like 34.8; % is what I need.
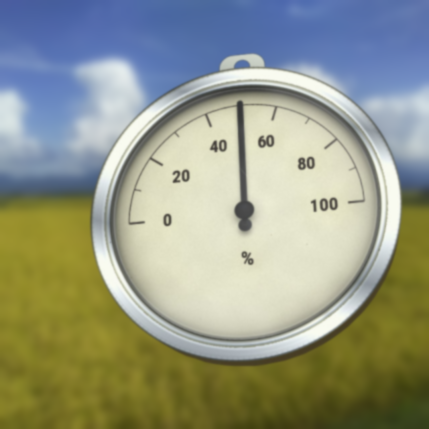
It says 50; %
